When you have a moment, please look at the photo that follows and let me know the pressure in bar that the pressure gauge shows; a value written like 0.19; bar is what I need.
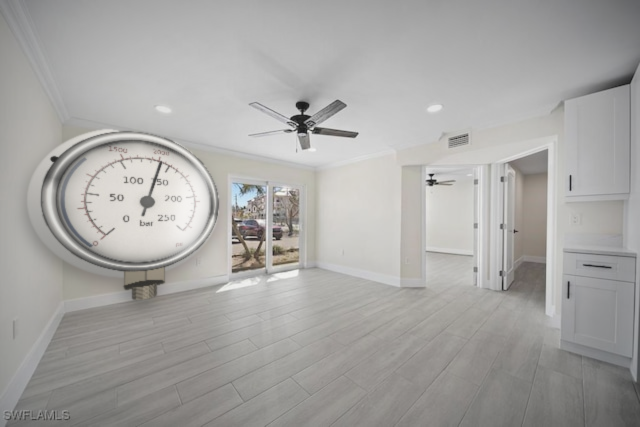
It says 140; bar
